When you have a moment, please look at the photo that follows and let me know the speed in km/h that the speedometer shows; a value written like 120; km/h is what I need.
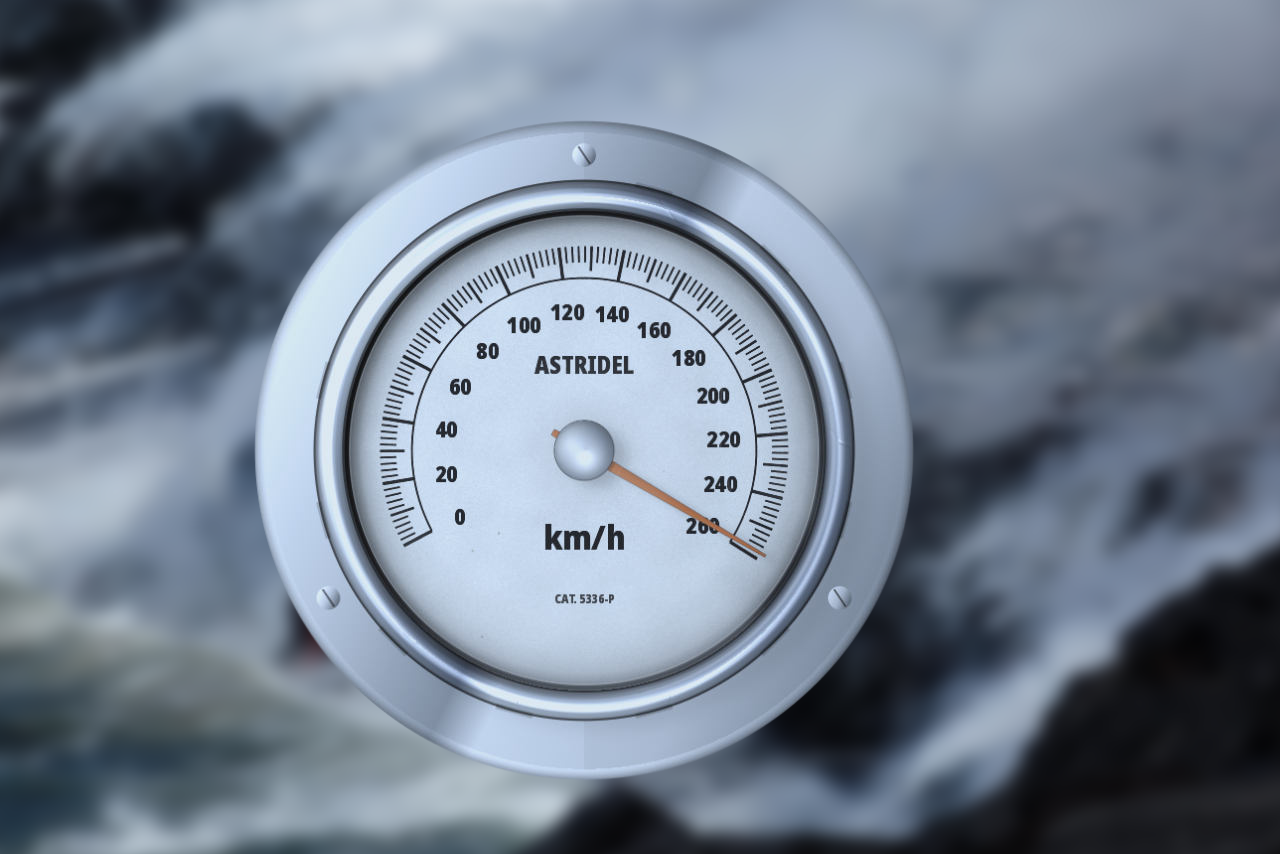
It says 258; km/h
